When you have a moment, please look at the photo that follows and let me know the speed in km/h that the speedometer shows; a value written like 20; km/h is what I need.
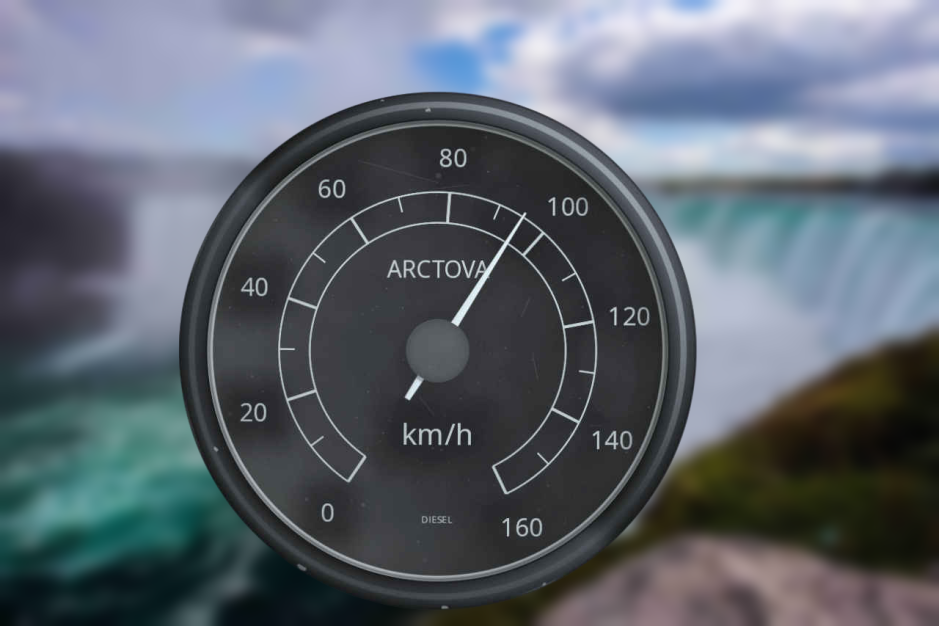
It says 95; km/h
